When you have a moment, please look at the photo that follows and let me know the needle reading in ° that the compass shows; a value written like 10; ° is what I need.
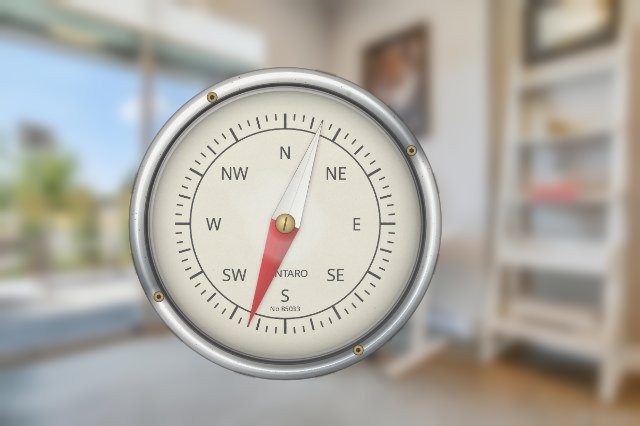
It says 200; °
